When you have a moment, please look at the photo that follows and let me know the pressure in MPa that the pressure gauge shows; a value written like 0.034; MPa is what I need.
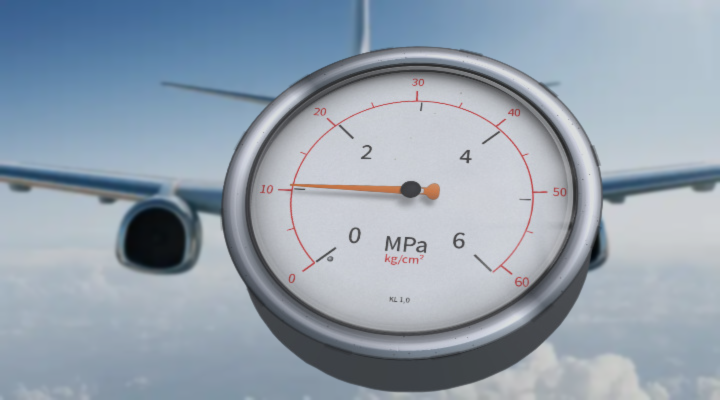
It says 1; MPa
